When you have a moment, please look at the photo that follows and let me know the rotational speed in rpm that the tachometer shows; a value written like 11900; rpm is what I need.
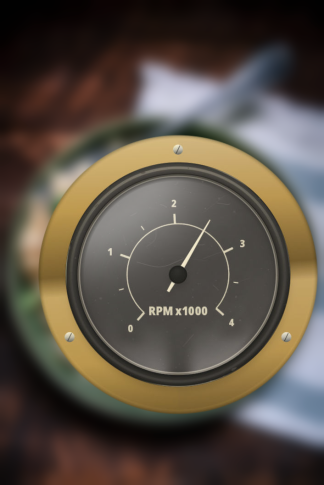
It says 2500; rpm
